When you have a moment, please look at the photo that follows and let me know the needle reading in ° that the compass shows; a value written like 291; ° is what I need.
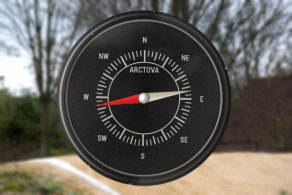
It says 260; °
